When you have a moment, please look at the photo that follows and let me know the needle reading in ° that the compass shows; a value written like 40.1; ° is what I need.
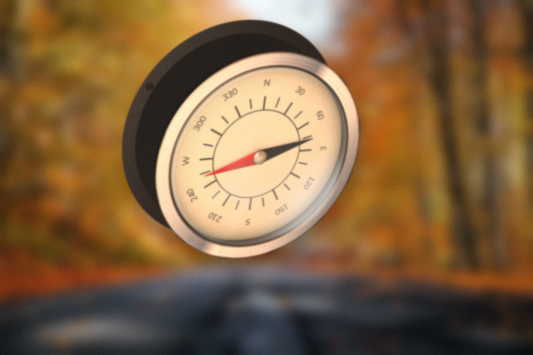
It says 255; °
